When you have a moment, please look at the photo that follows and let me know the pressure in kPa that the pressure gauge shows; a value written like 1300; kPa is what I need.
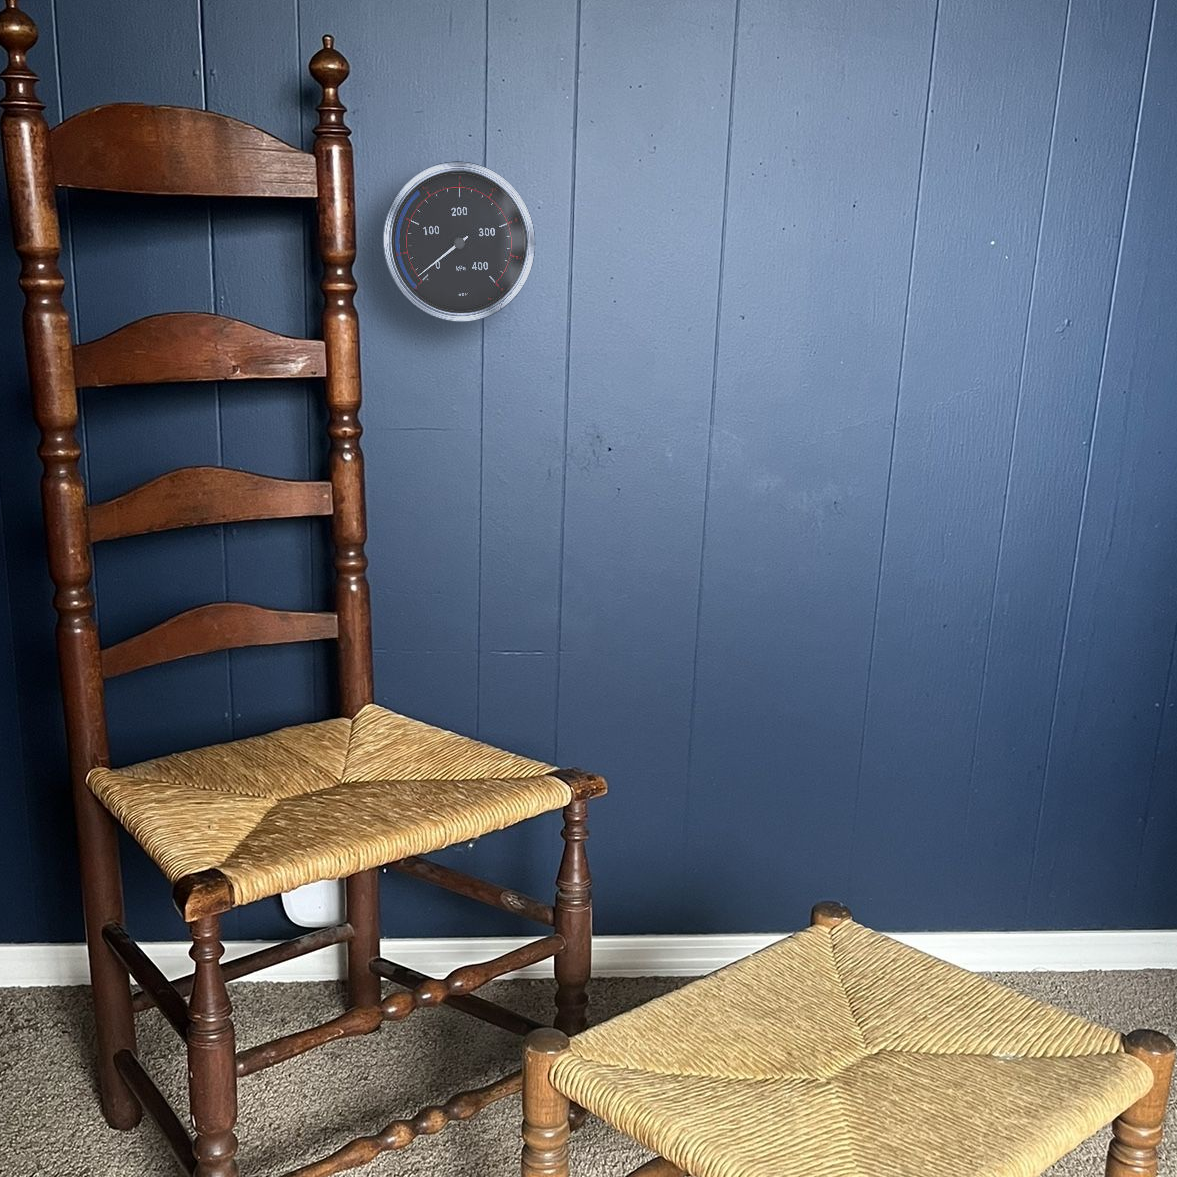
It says 10; kPa
